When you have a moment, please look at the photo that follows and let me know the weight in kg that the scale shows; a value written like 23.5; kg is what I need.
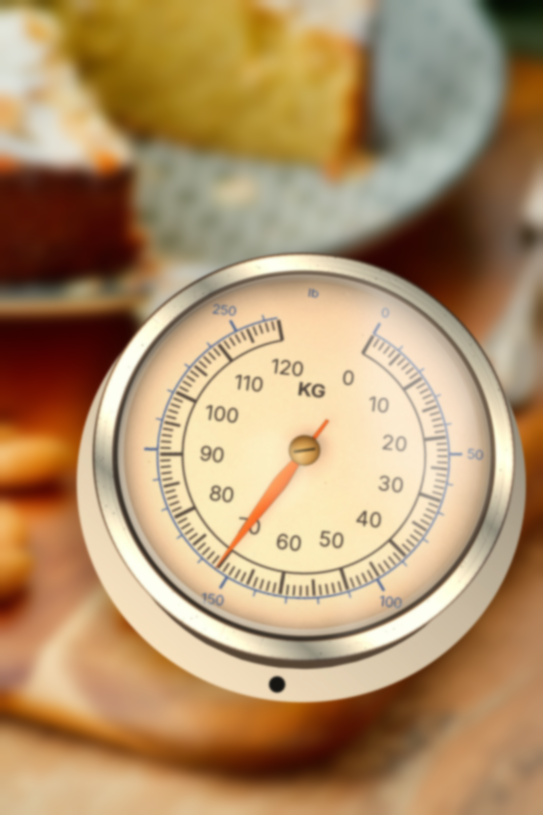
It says 70; kg
